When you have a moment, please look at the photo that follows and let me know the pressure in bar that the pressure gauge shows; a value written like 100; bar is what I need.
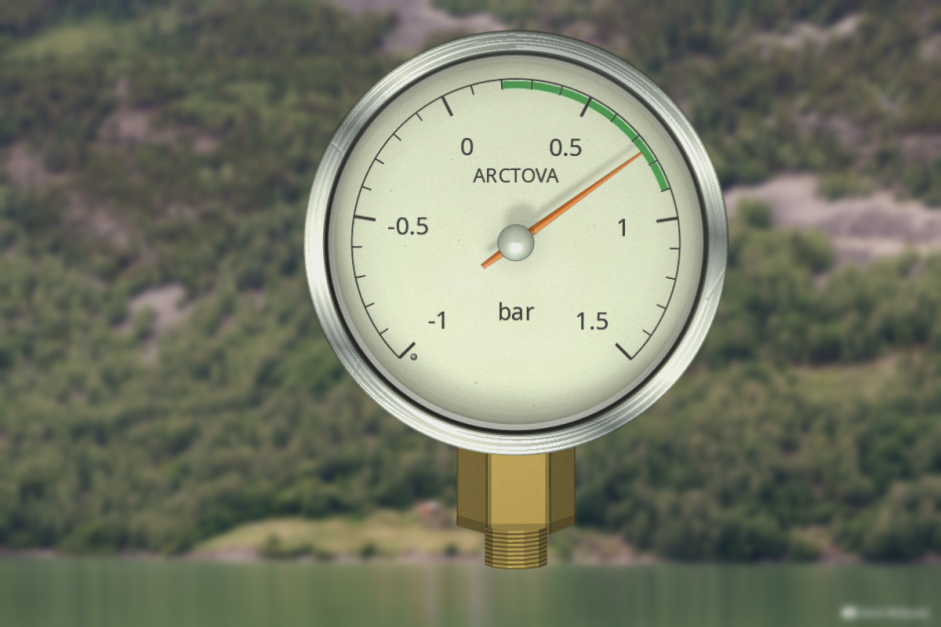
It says 0.75; bar
